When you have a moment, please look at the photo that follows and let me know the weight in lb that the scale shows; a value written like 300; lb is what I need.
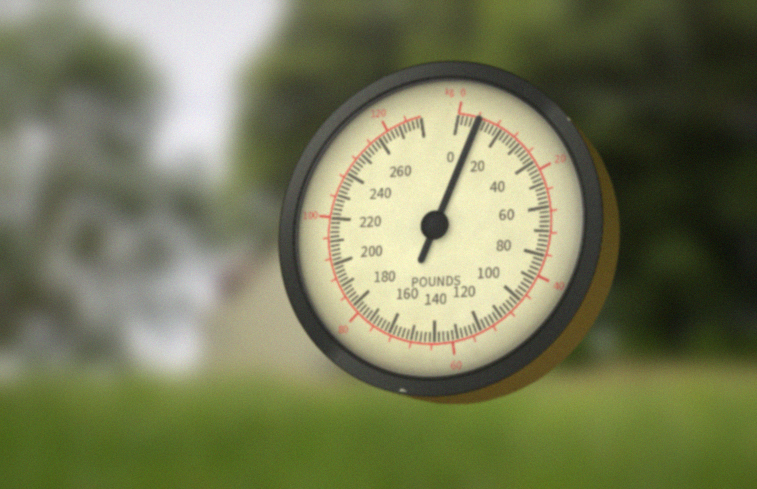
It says 10; lb
